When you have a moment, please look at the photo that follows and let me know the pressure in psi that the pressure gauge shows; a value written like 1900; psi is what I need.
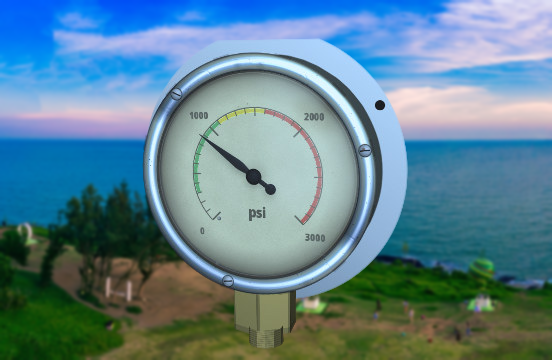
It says 900; psi
